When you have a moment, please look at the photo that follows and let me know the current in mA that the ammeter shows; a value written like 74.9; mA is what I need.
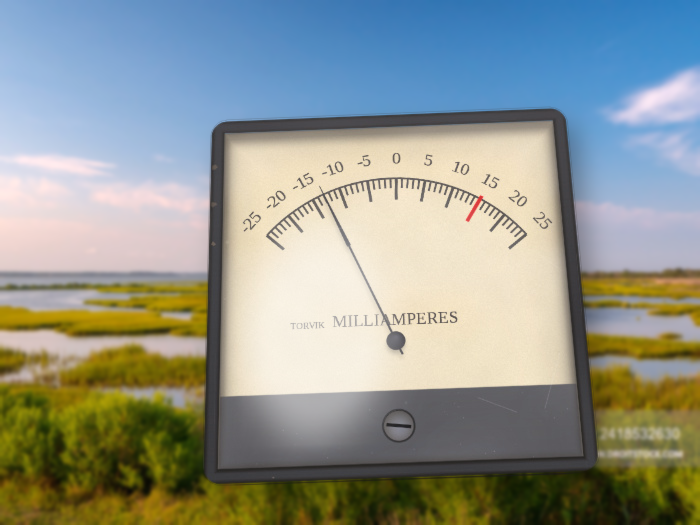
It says -13; mA
